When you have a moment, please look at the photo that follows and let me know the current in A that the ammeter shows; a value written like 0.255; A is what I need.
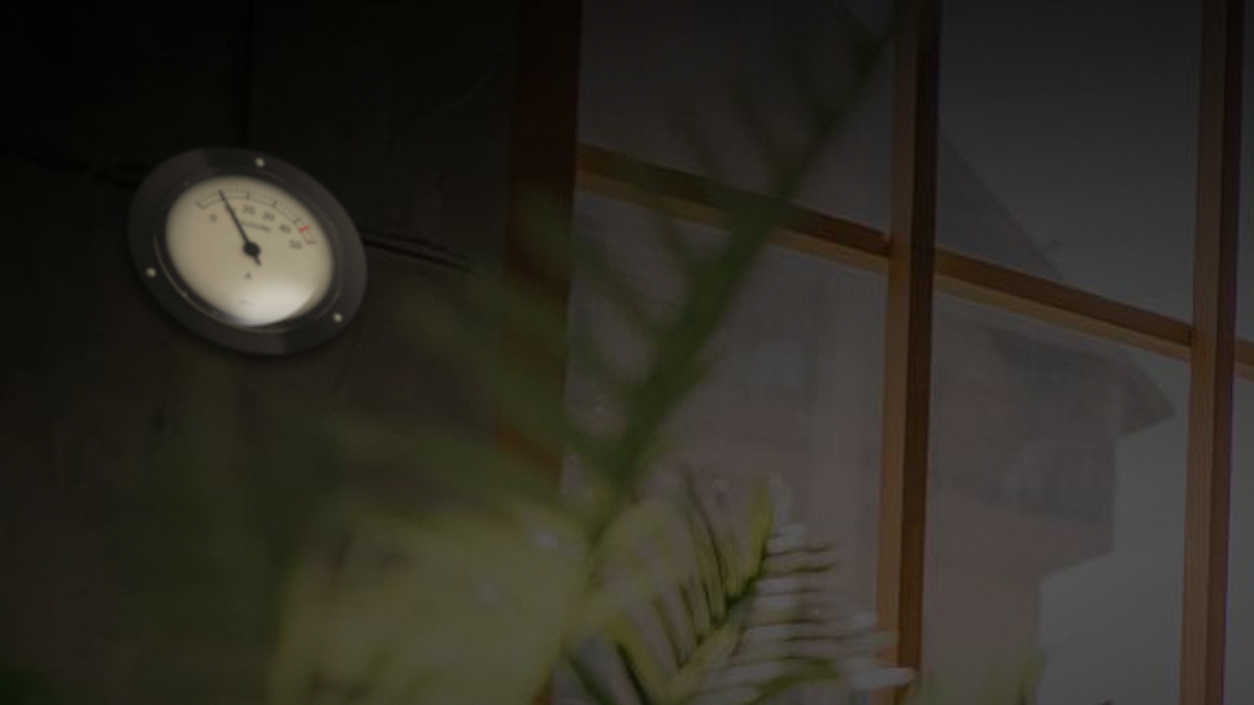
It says 10; A
